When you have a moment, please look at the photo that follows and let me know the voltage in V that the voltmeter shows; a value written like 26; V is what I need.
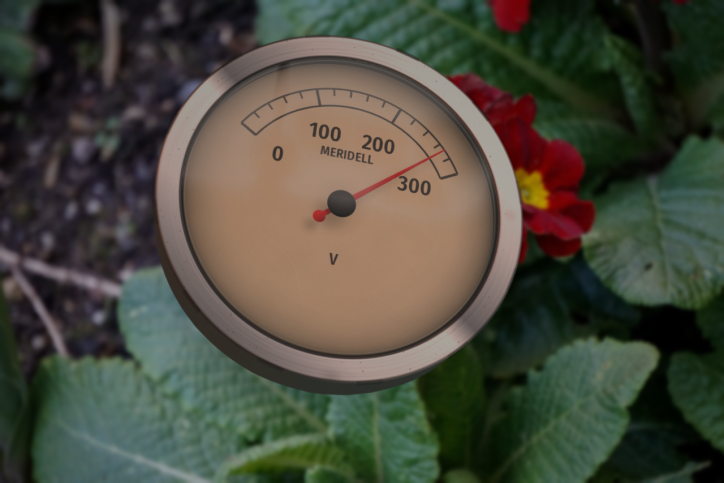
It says 270; V
